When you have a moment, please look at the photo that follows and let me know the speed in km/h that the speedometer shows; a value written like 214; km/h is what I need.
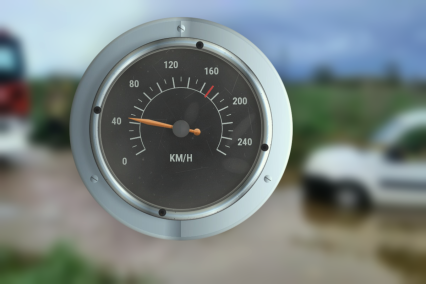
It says 45; km/h
